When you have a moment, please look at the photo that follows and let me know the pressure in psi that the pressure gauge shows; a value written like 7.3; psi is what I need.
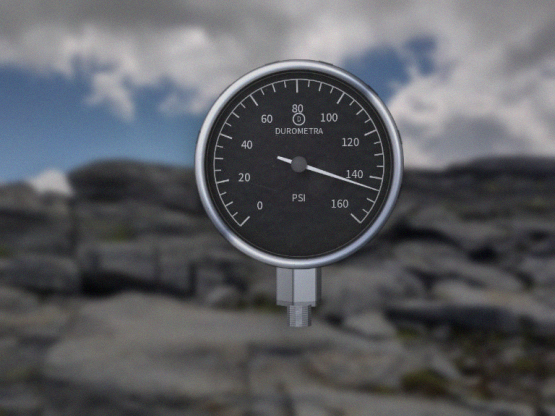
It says 145; psi
